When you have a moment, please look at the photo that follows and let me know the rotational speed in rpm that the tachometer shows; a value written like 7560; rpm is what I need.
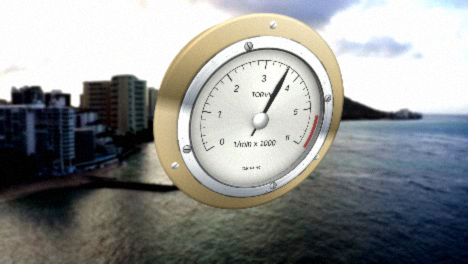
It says 3600; rpm
